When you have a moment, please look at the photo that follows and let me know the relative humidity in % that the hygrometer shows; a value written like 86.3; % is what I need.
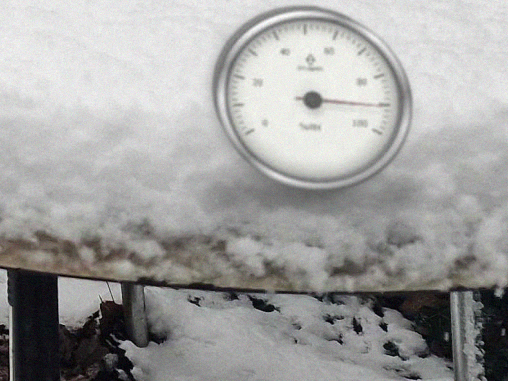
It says 90; %
